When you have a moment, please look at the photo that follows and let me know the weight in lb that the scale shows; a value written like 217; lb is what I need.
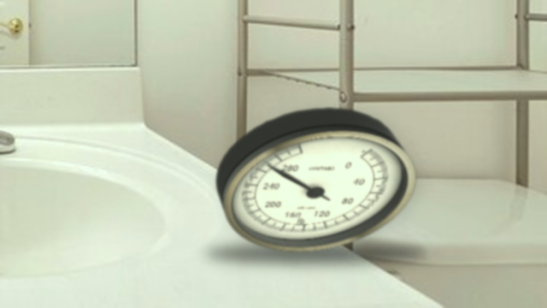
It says 270; lb
